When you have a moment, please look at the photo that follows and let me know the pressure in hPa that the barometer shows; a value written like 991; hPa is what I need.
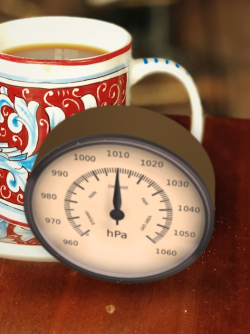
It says 1010; hPa
